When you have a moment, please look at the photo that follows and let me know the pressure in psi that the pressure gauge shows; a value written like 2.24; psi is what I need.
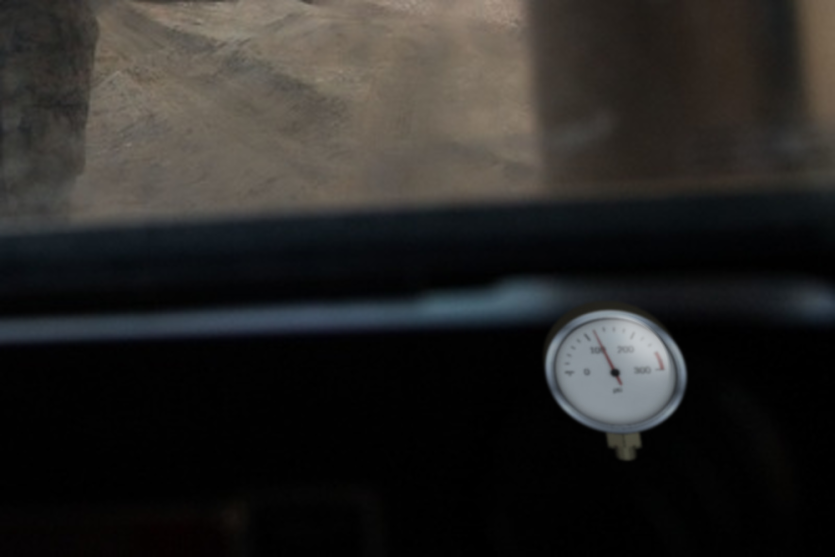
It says 120; psi
